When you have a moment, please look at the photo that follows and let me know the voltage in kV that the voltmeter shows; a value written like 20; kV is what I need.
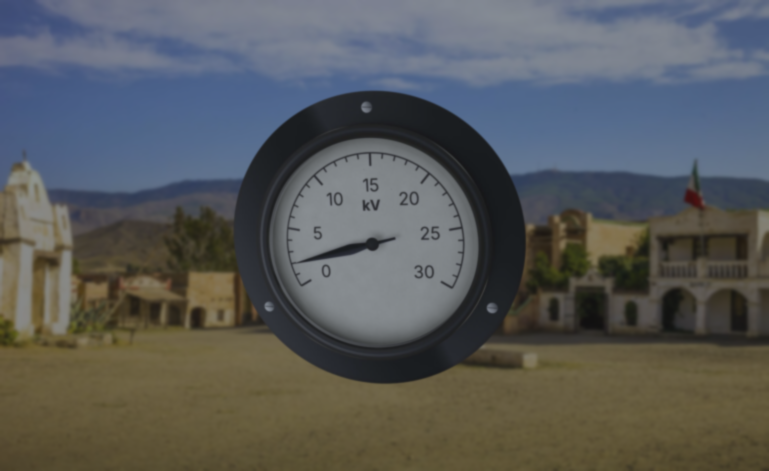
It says 2; kV
